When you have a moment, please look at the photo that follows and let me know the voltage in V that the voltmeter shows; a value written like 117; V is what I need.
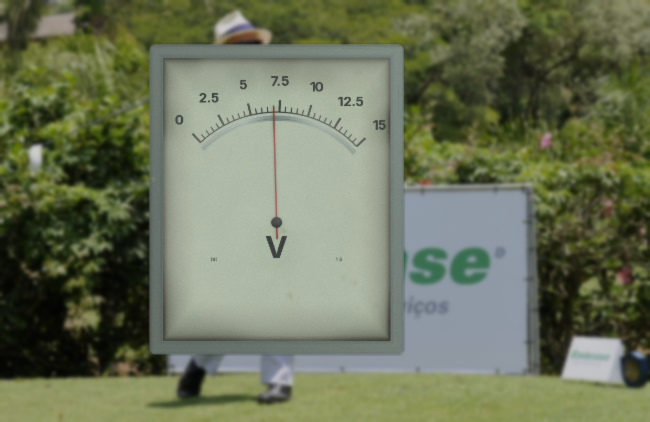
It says 7; V
